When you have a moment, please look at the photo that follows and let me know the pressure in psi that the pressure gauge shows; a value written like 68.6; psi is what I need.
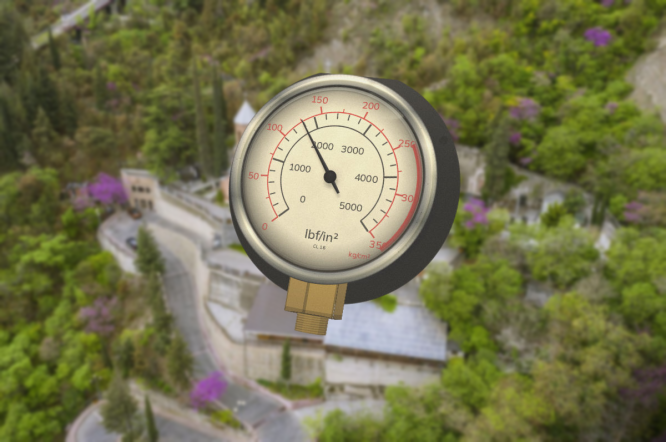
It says 1800; psi
